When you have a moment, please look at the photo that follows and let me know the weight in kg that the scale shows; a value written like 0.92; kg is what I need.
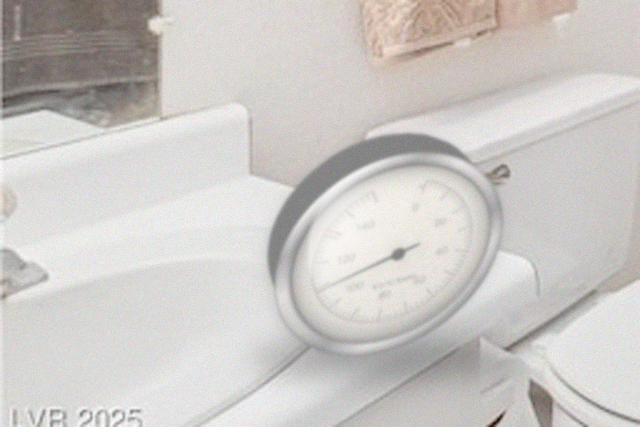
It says 110; kg
